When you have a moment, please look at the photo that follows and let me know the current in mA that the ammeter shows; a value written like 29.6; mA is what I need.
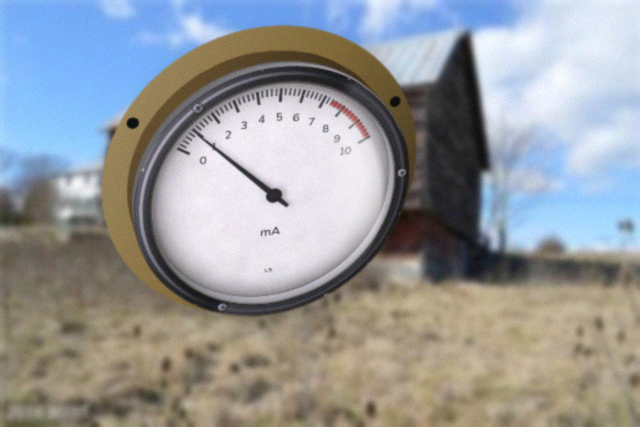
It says 1; mA
